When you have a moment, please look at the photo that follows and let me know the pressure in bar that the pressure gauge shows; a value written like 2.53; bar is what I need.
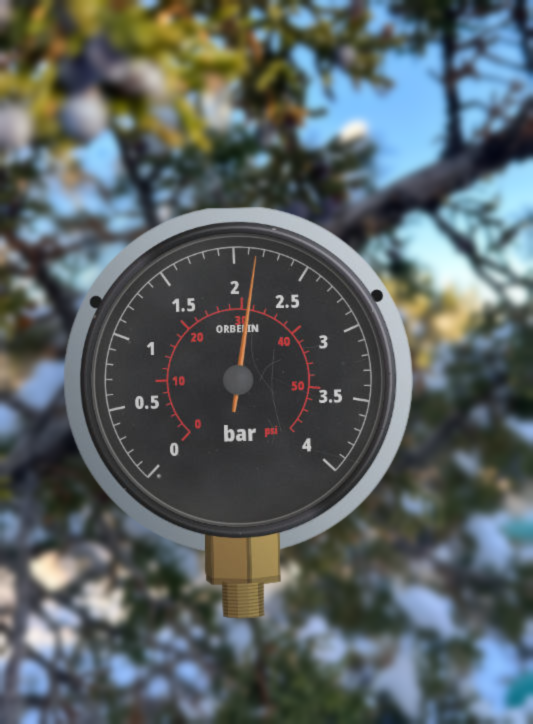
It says 2.15; bar
